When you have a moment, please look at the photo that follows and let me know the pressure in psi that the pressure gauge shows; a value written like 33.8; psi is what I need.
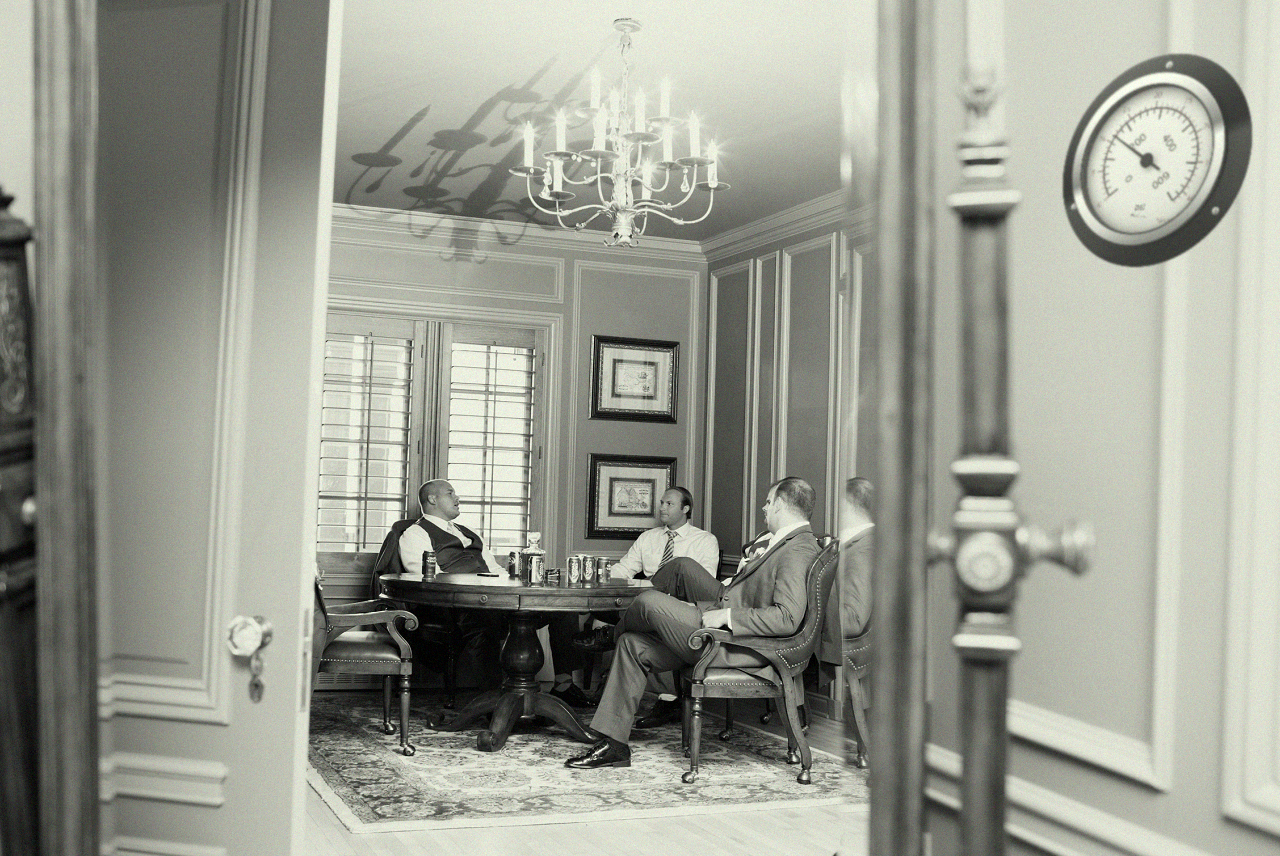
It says 160; psi
